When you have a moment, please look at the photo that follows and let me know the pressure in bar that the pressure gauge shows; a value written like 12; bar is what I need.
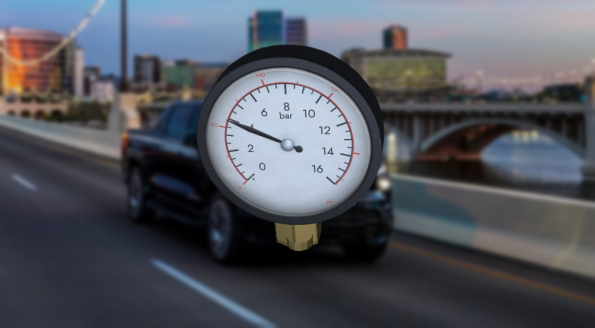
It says 4; bar
